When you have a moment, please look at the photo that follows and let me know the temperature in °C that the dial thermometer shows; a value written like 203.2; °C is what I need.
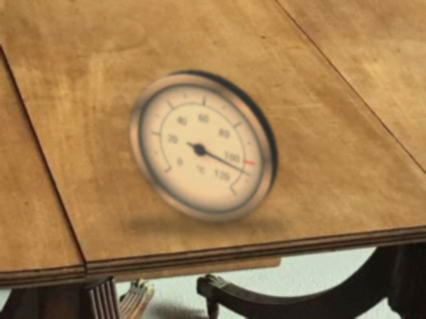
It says 105; °C
